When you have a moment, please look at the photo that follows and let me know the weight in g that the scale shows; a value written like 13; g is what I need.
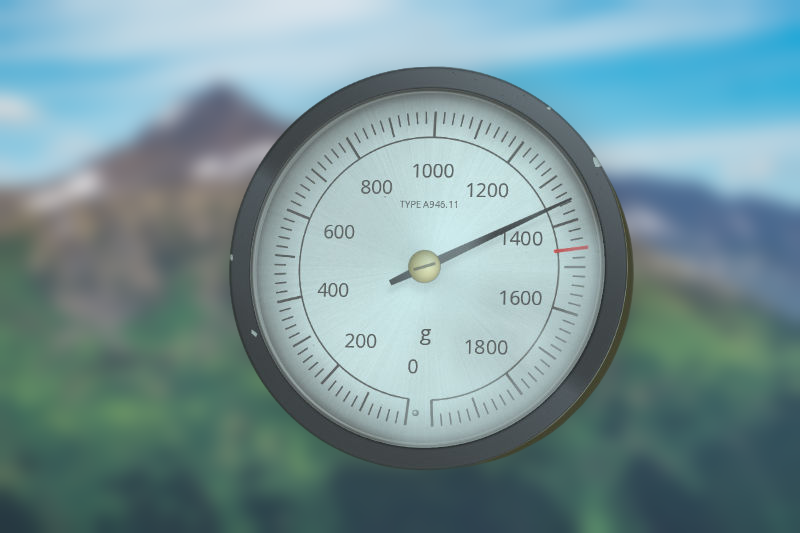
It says 1360; g
